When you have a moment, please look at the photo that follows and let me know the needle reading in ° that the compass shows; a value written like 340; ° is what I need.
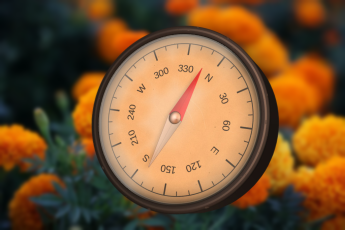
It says 350; °
